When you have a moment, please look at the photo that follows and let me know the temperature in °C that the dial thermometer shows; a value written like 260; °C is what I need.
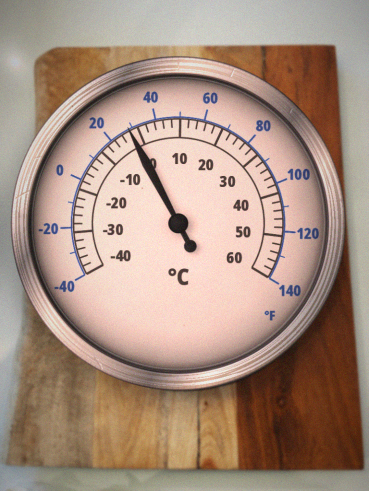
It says -2; °C
